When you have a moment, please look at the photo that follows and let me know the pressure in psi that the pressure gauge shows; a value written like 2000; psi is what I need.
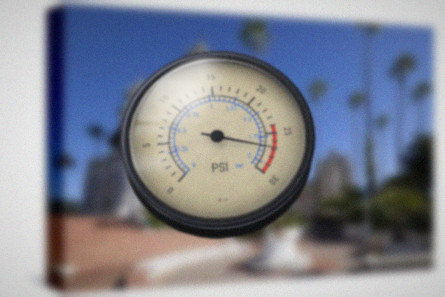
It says 27; psi
